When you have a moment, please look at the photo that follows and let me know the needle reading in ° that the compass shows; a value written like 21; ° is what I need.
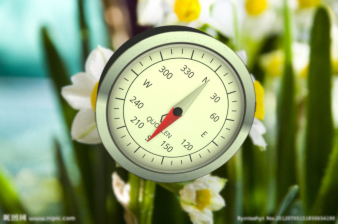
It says 180; °
